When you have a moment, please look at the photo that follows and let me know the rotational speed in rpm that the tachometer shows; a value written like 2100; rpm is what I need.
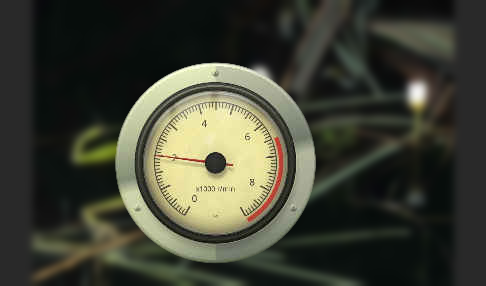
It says 2000; rpm
